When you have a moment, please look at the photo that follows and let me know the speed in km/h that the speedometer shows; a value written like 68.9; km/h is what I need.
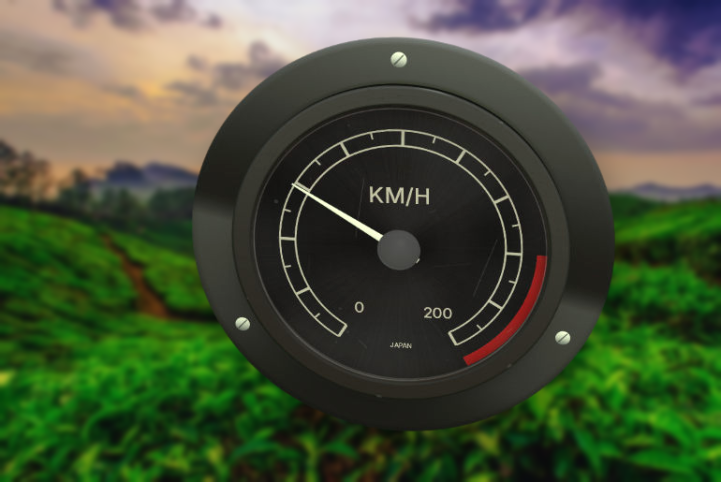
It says 60; km/h
